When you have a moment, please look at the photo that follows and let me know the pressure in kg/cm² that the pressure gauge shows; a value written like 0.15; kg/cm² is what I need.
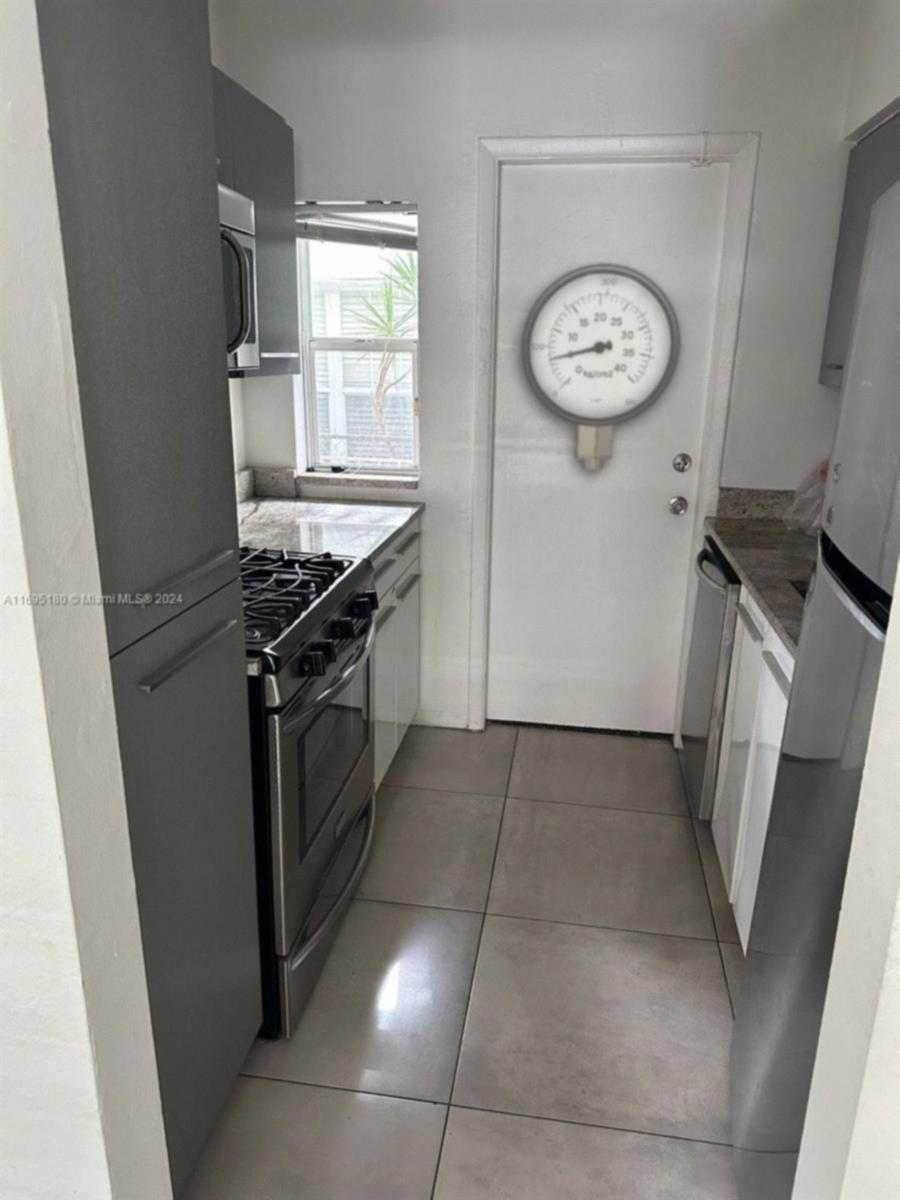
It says 5; kg/cm²
